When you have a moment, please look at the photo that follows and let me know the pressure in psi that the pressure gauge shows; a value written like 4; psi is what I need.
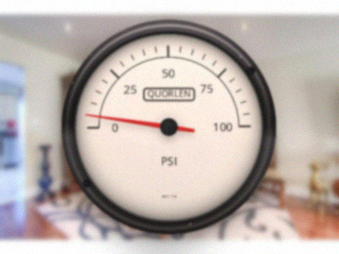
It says 5; psi
